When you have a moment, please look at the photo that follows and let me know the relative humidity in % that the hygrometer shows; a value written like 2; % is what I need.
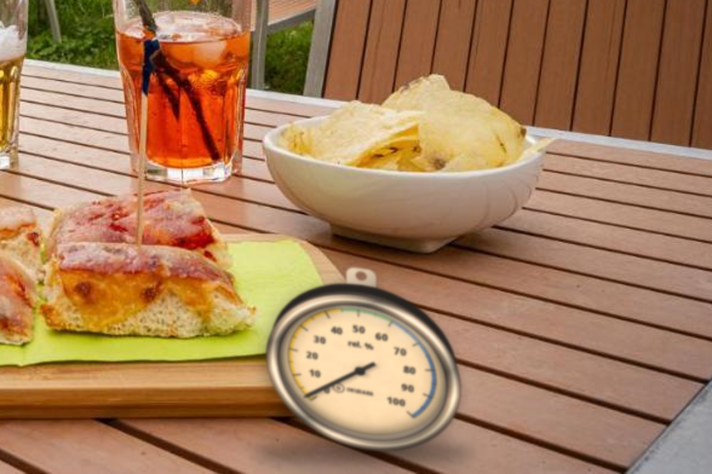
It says 2.5; %
